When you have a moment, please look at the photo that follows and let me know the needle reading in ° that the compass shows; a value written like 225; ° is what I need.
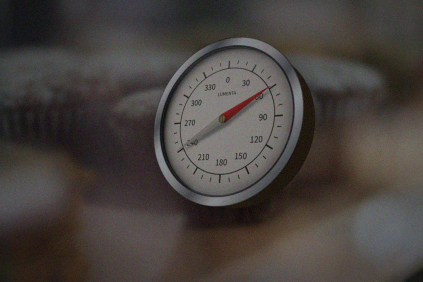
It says 60; °
